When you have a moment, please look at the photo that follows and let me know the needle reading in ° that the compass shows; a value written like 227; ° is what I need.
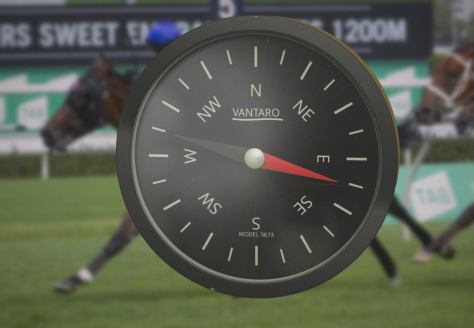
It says 105; °
